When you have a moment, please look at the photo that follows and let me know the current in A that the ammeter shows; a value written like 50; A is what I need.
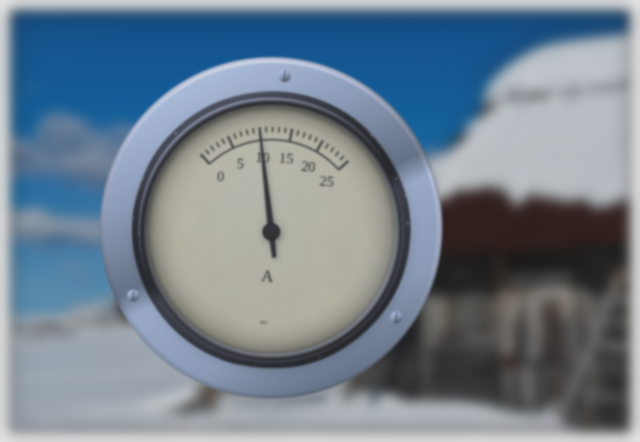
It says 10; A
